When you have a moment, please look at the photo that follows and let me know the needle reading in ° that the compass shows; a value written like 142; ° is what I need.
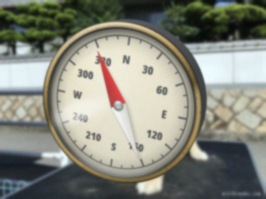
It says 330; °
